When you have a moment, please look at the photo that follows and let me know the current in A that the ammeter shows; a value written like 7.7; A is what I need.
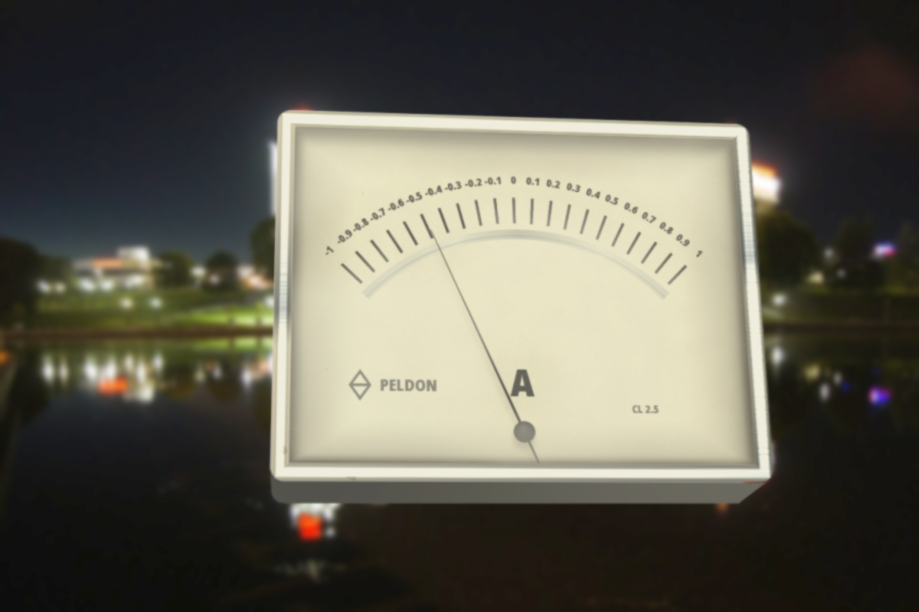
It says -0.5; A
